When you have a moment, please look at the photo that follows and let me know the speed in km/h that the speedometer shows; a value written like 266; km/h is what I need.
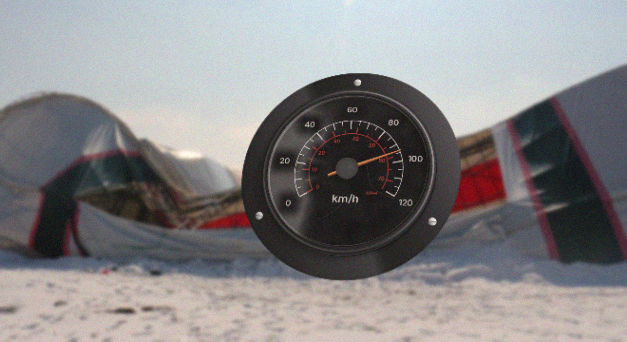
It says 95; km/h
